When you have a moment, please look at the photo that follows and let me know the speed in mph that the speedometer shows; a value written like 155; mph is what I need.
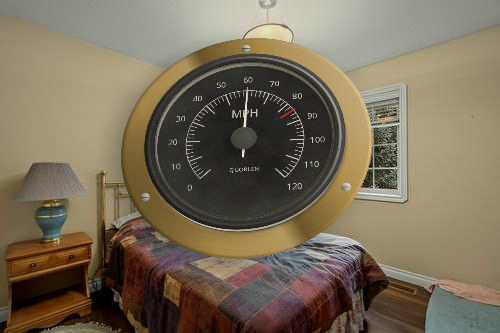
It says 60; mph
